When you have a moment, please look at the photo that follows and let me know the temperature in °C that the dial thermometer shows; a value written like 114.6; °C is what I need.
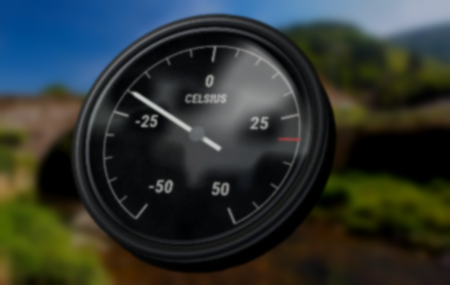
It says -20; °C
